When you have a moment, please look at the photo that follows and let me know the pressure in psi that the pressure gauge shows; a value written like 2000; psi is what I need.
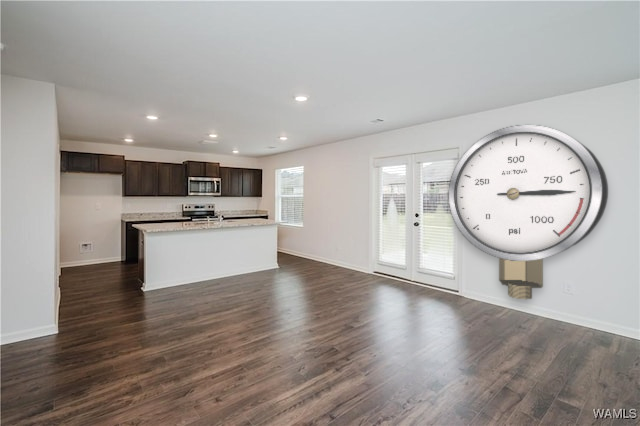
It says 825; psi
